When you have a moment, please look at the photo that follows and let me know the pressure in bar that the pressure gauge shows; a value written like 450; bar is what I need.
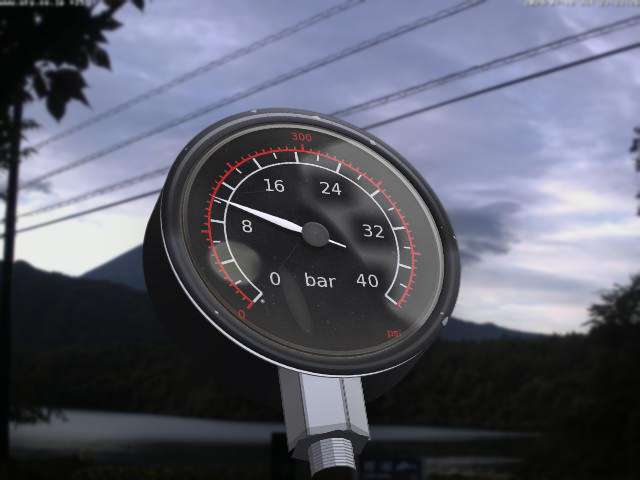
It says 10; bar
